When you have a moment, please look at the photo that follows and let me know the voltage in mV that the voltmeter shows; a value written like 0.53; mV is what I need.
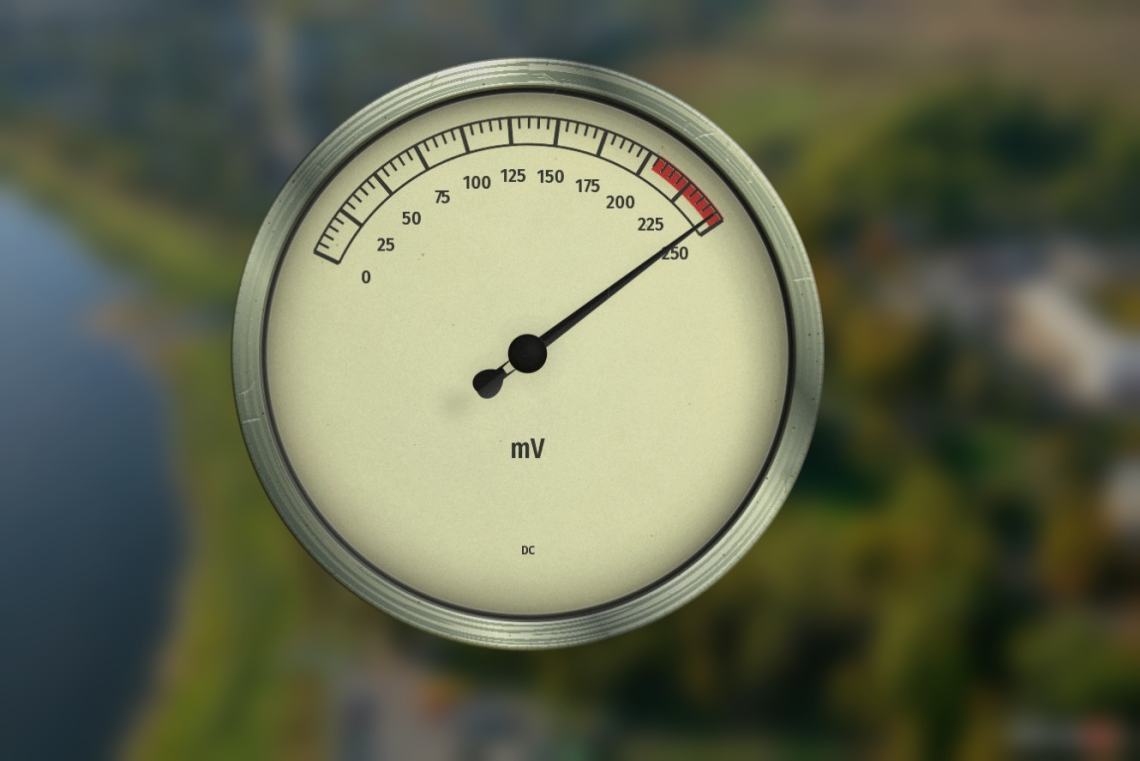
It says 245; mV
